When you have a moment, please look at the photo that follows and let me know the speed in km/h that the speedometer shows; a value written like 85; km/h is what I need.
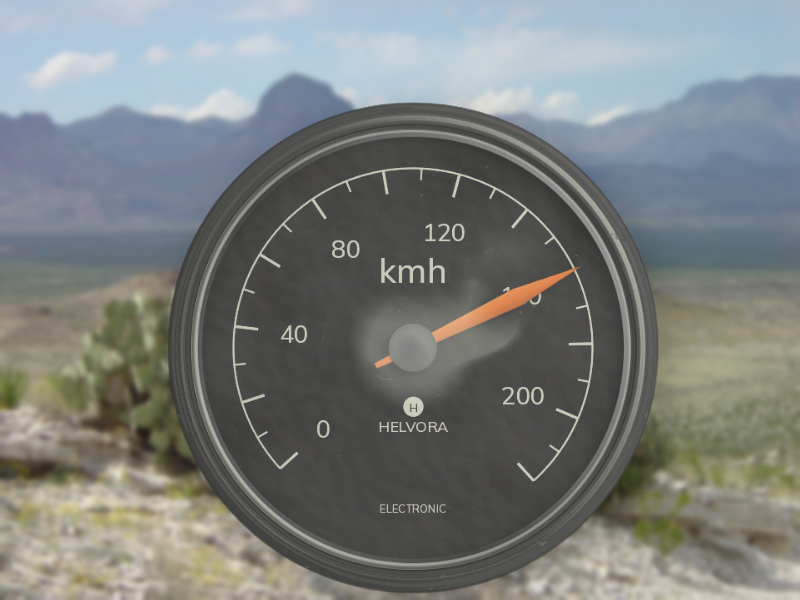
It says 160; km/h
